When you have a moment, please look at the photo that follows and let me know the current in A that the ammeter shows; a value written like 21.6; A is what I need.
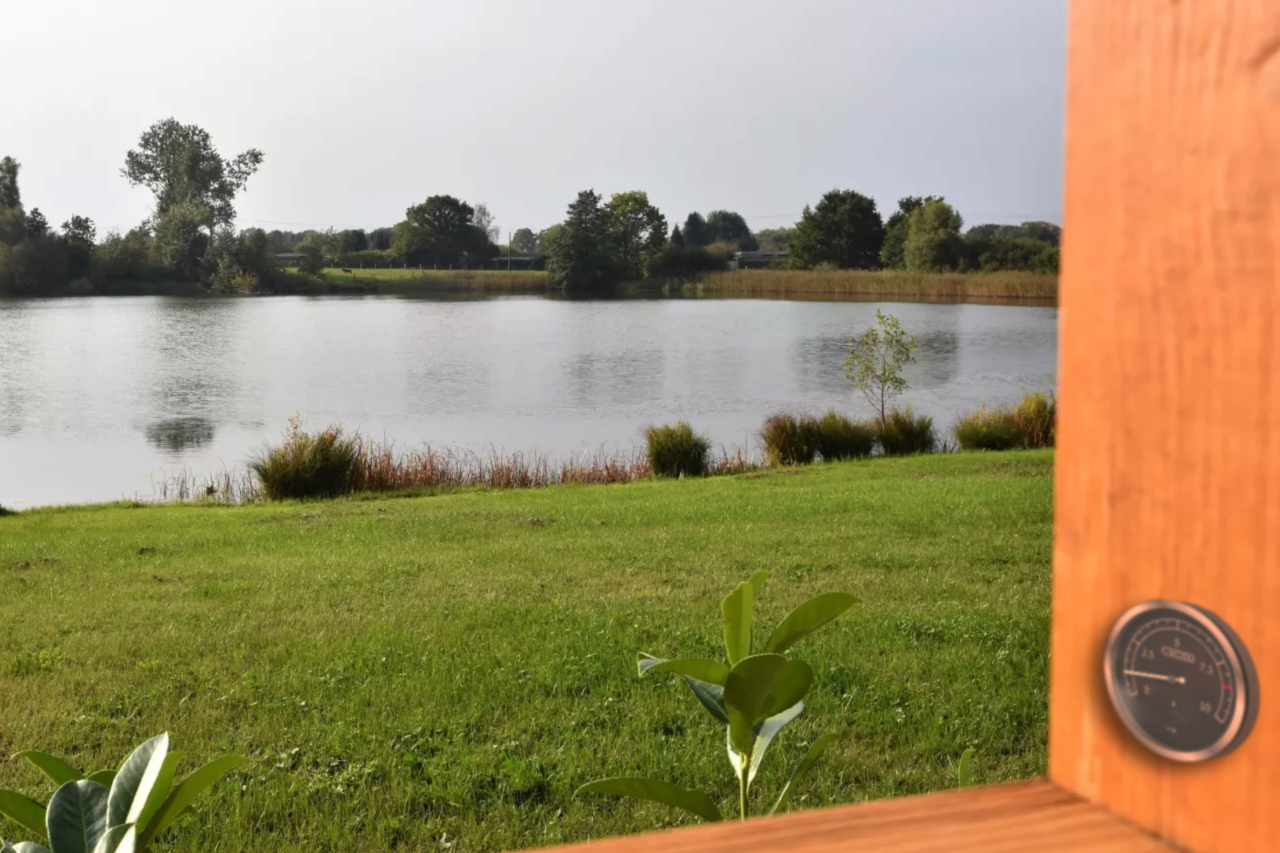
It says 1; A
